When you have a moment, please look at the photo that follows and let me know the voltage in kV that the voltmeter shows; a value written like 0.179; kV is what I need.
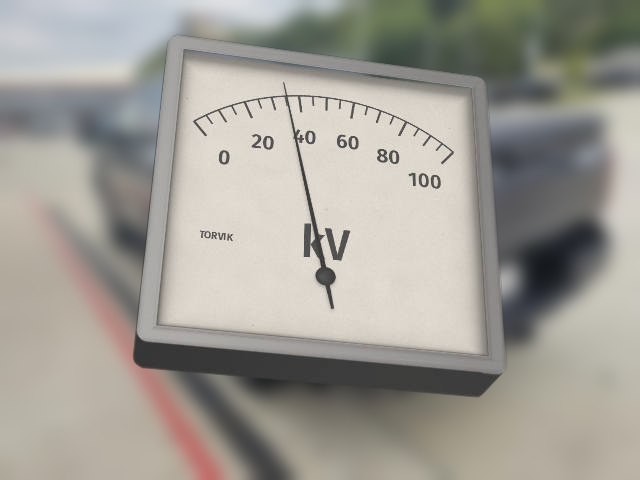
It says 35; kV
